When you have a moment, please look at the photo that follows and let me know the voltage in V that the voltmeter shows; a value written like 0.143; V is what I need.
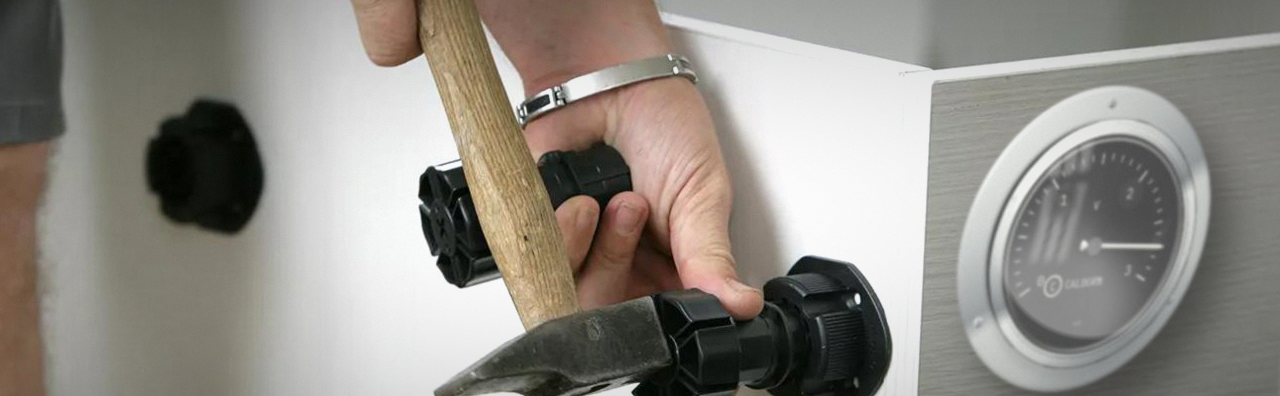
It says 2.7; V
